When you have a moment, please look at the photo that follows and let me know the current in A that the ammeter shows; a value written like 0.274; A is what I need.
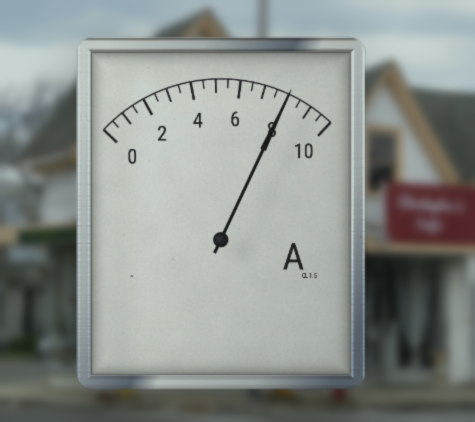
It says 8; A
